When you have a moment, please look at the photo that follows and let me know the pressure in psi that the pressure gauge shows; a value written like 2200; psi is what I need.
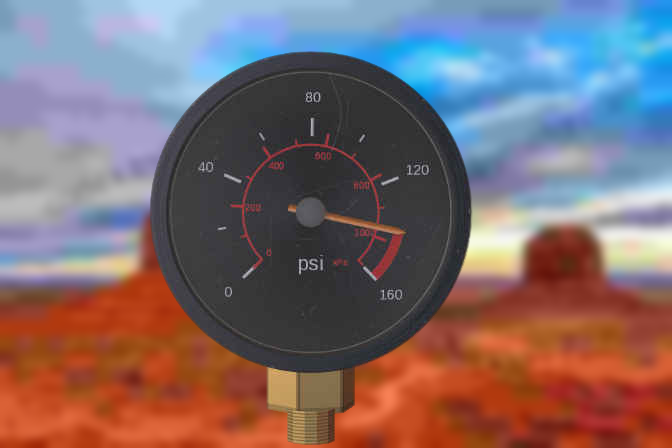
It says 140; psi
